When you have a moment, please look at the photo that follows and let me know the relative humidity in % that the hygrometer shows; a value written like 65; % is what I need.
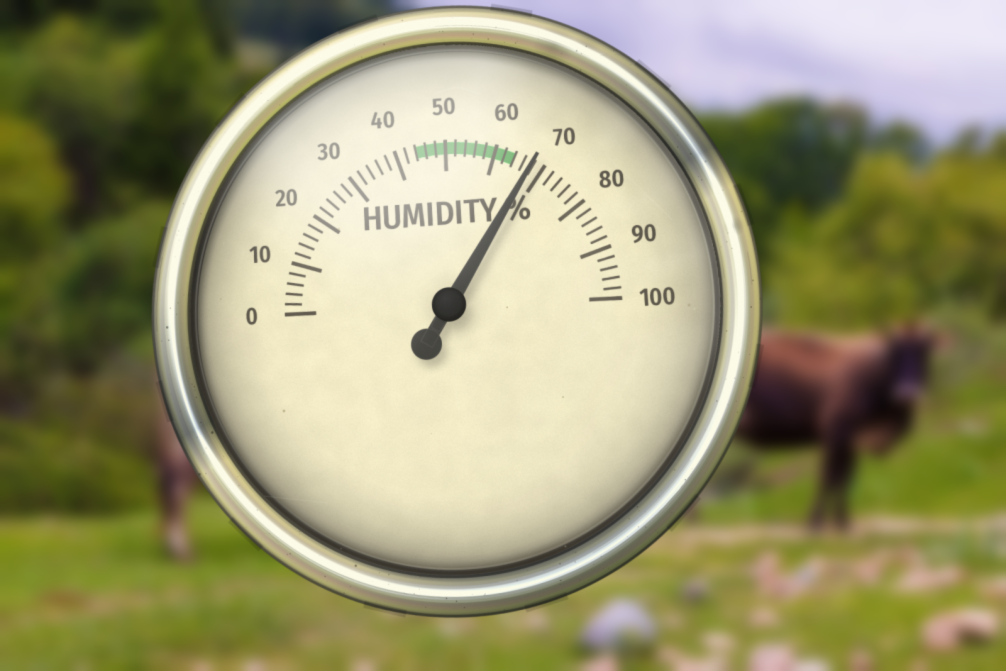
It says 68; %
